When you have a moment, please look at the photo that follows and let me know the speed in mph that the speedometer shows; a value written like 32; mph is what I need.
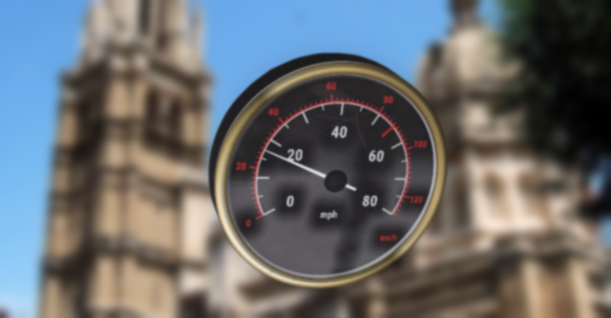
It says 17.5; mph
